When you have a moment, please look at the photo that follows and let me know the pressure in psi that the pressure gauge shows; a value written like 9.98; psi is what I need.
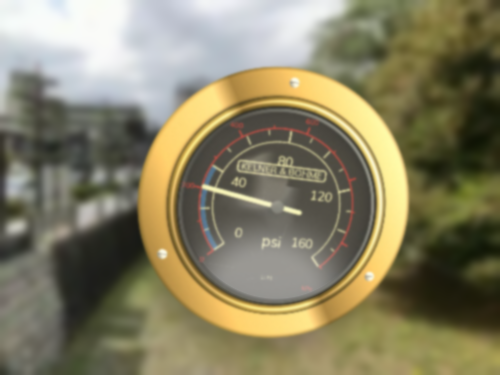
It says 30; psi
